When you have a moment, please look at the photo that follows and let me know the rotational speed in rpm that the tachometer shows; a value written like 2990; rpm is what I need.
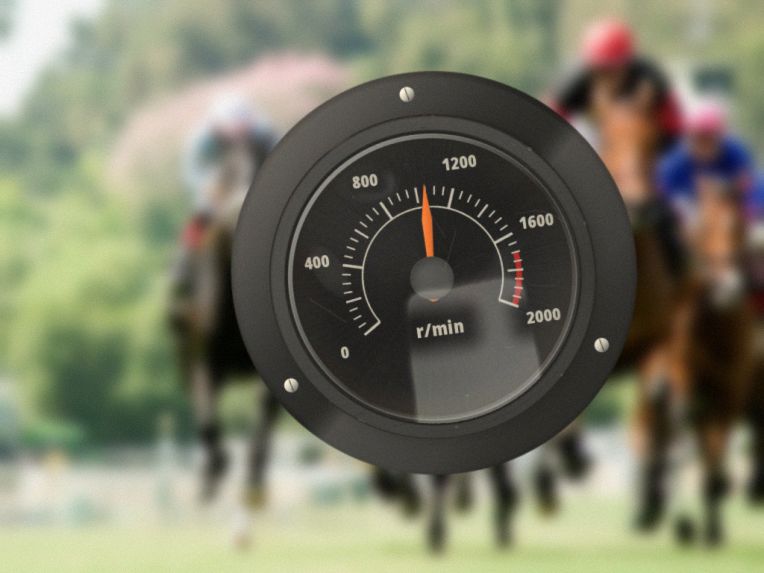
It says 1050; rpm
